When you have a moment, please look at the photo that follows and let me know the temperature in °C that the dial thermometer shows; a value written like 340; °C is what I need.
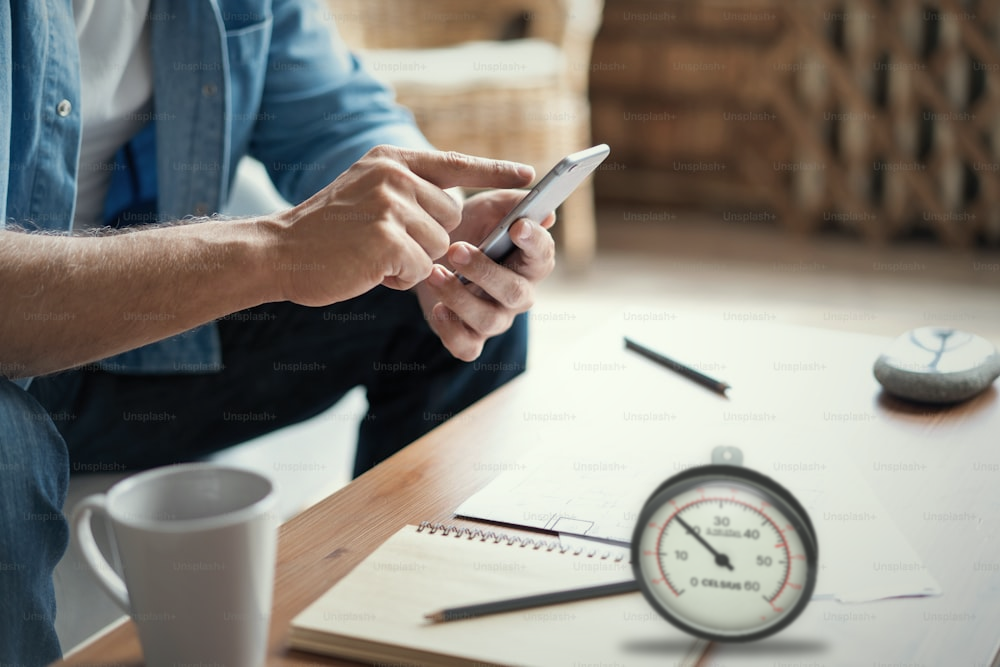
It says 20; °C
